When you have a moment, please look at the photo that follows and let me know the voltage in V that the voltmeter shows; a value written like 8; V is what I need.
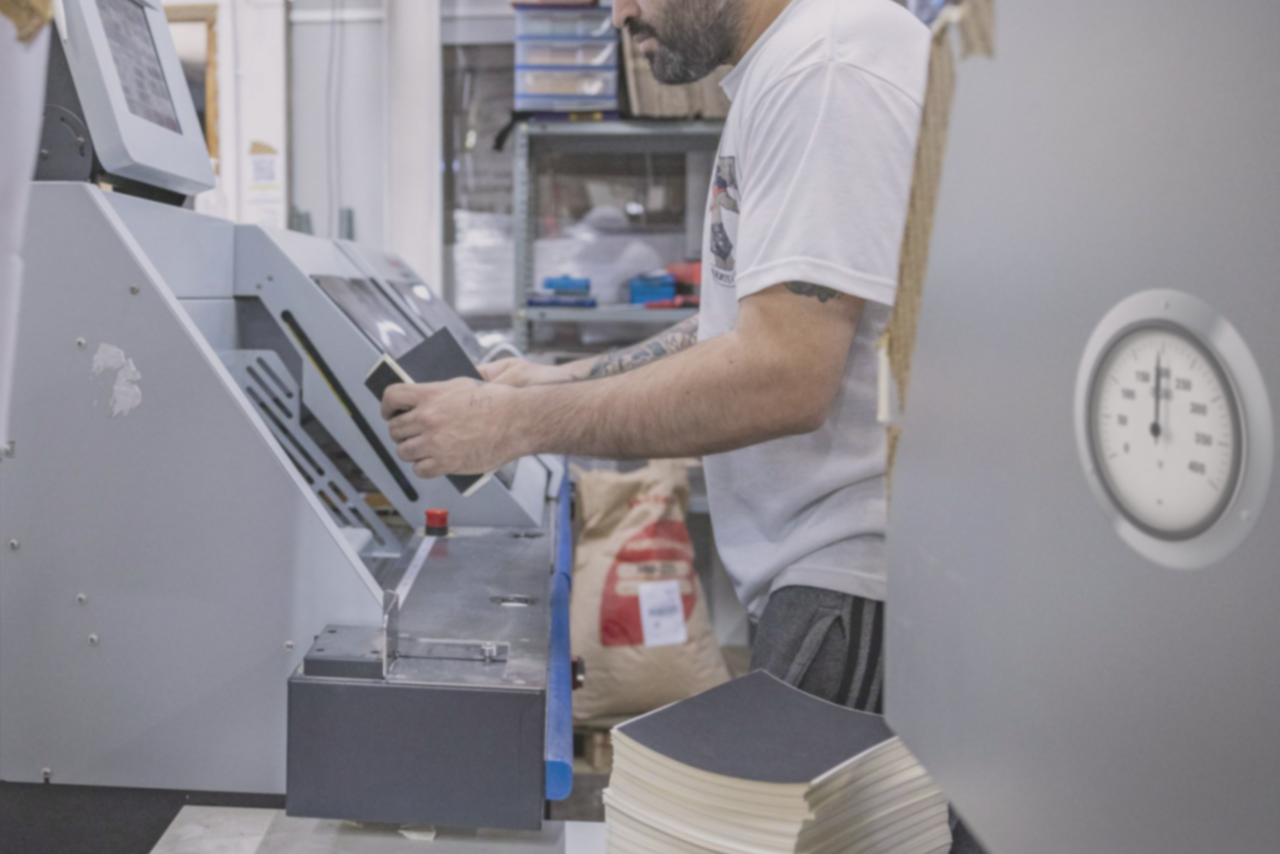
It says 200; V
